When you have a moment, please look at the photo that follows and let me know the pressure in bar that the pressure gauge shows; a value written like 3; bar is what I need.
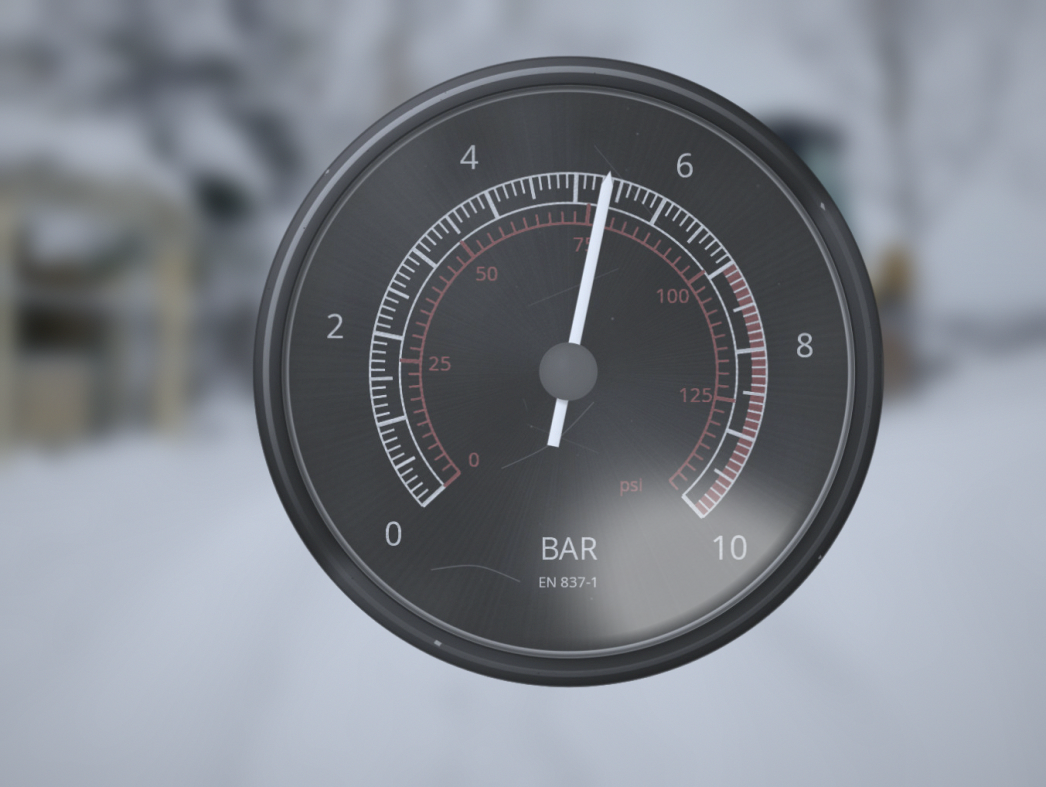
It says 5.35; bar
